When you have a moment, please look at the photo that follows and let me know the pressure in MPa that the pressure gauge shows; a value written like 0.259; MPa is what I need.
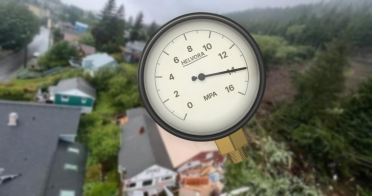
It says 14; MPa
